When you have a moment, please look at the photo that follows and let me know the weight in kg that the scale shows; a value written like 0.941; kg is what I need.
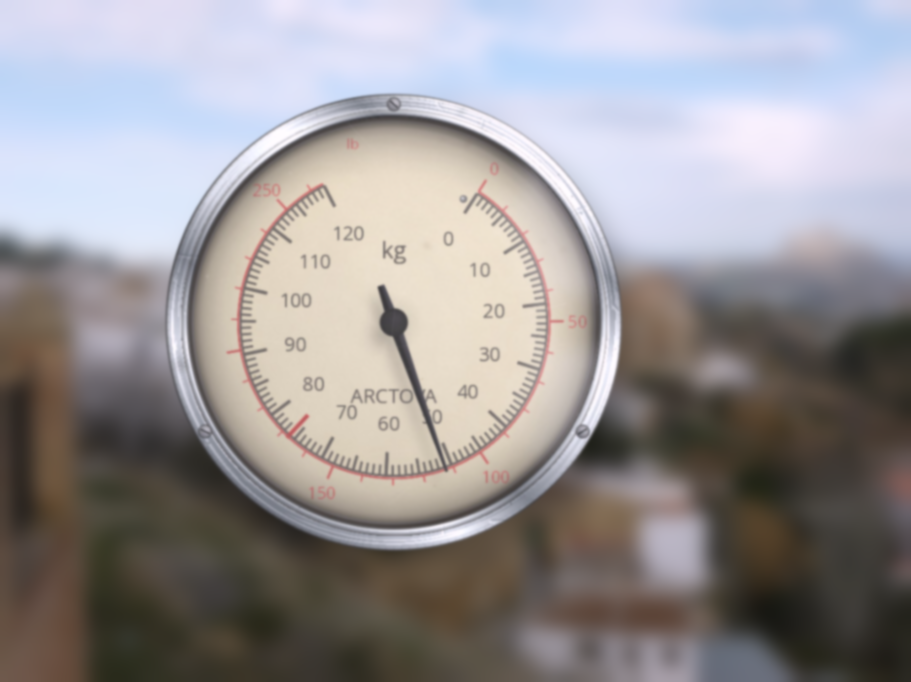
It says 51; kg
